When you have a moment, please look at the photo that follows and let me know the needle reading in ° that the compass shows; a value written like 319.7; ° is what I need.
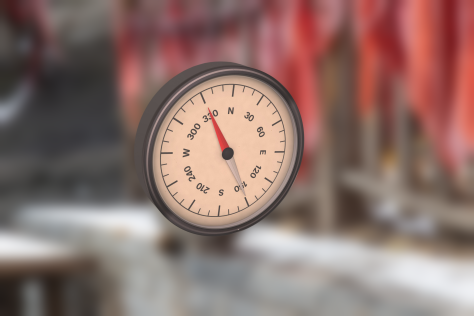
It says 330; °
